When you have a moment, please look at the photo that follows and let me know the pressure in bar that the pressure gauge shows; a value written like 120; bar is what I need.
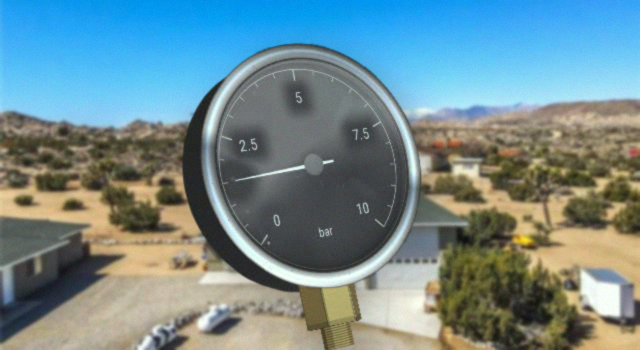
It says 1.5; bar
